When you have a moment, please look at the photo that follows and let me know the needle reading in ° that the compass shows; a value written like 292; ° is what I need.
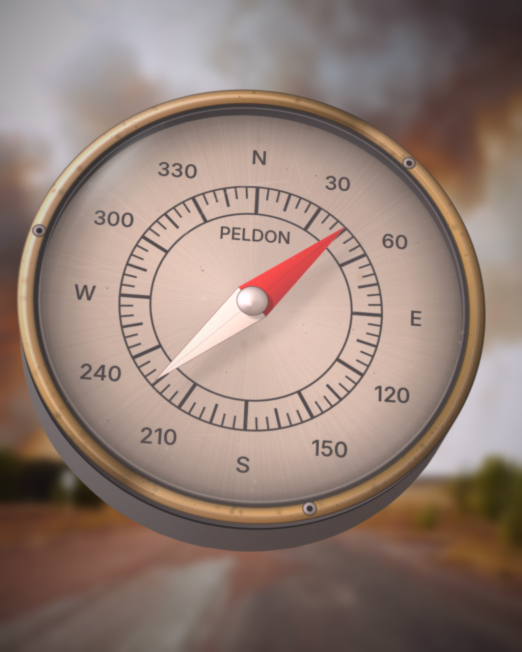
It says 45; °
